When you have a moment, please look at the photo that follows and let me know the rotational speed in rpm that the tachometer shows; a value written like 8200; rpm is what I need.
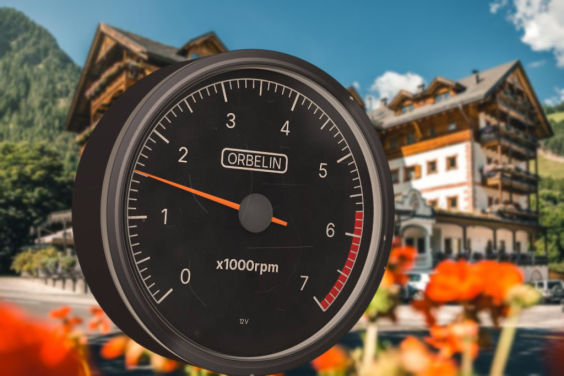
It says 1500; rpm
